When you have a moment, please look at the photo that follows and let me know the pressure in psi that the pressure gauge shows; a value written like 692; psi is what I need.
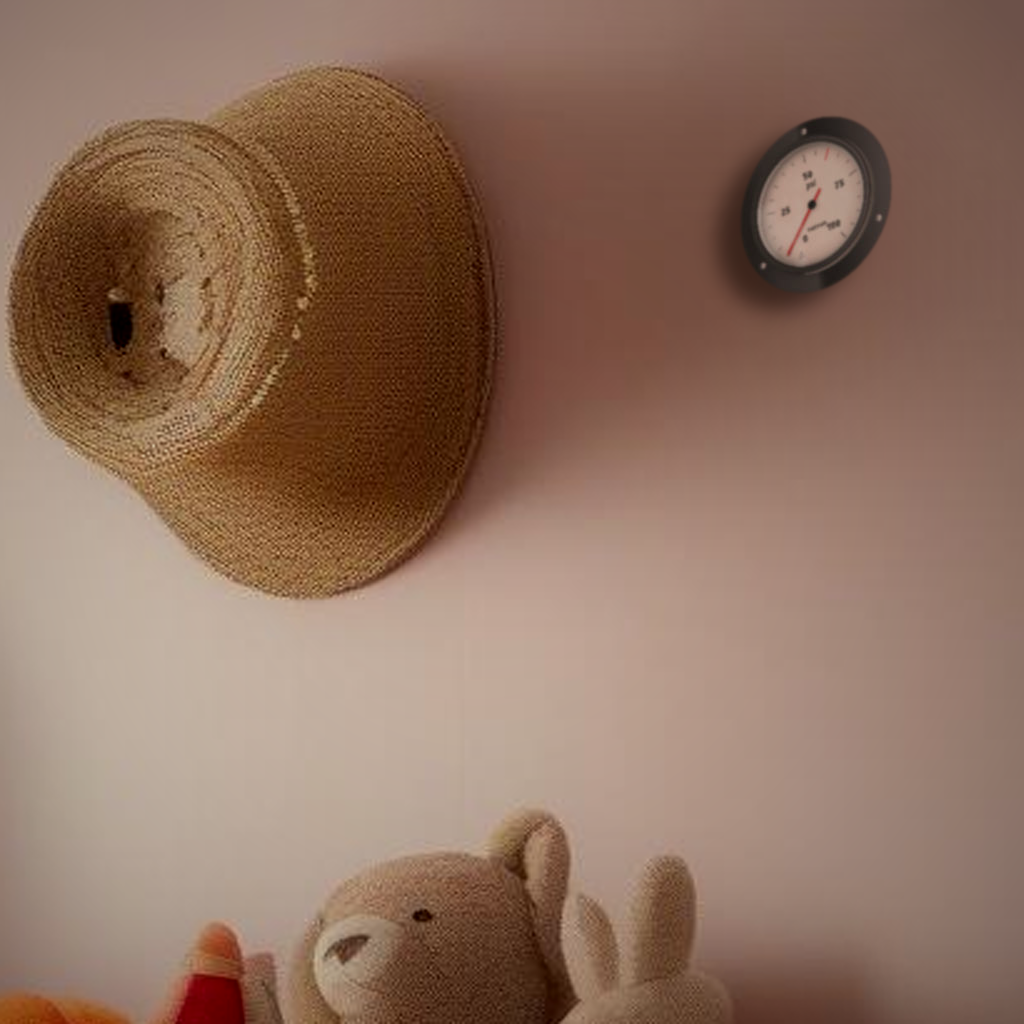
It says 5; psi
